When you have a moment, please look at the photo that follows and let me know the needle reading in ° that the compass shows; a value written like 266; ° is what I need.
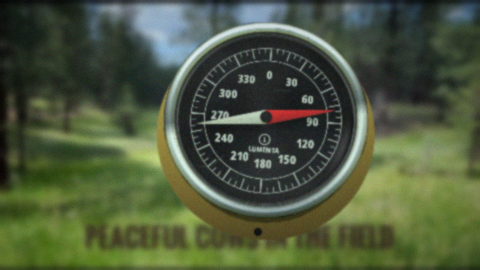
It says 80; °
